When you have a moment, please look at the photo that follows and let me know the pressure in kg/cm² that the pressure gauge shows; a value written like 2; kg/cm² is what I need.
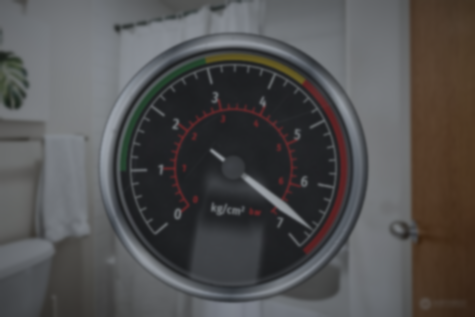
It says 6.7; kg/cm²
